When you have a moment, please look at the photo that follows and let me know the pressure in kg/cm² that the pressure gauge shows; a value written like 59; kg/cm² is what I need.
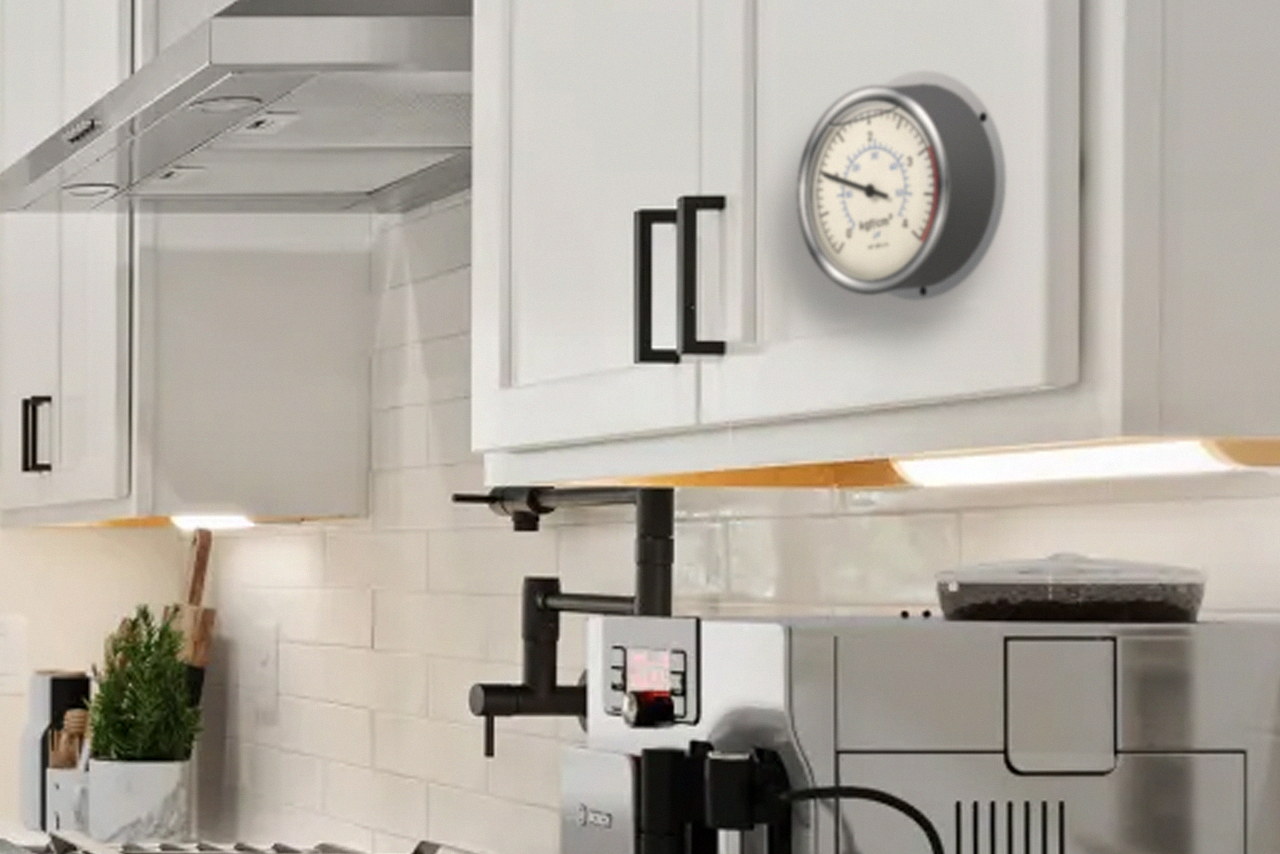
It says 1; kg/cm²
